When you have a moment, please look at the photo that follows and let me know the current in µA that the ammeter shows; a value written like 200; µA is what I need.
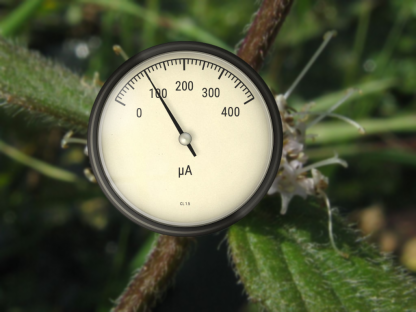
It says 100; µA
